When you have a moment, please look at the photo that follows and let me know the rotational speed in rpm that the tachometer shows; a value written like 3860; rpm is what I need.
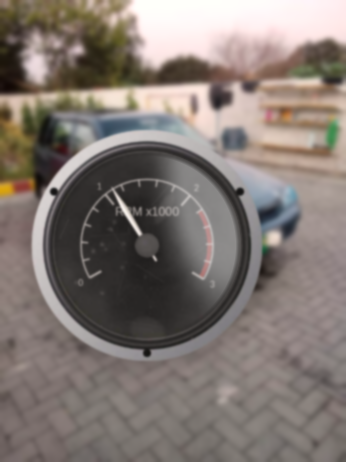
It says 1100; rpm
